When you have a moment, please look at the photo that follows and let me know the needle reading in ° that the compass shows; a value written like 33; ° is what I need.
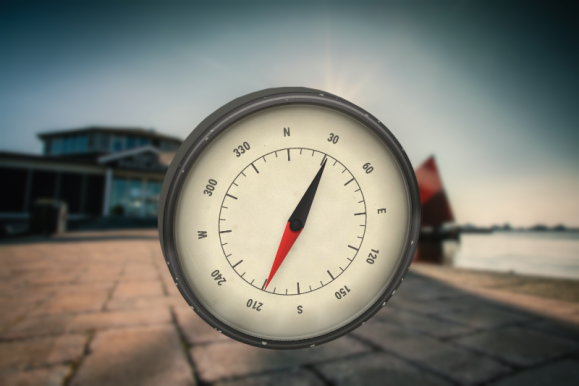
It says 210; °
